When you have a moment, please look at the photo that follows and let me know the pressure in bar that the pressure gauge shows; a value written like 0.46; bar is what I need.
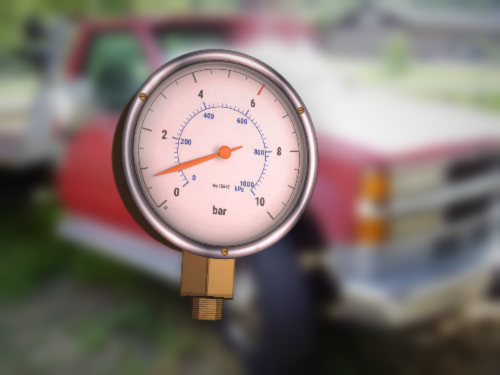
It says 0.75; bar
